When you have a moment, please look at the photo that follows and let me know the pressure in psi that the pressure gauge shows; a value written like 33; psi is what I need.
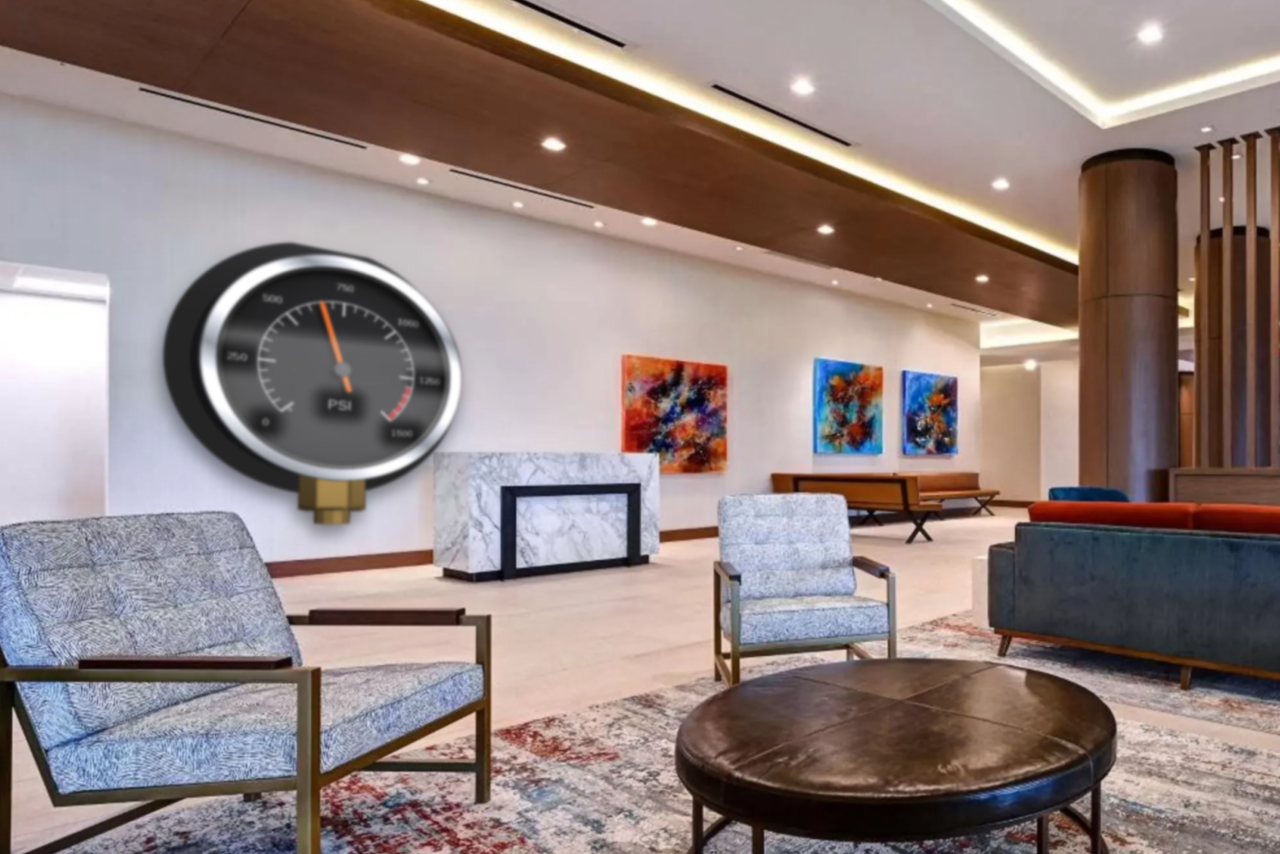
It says 650; psi
